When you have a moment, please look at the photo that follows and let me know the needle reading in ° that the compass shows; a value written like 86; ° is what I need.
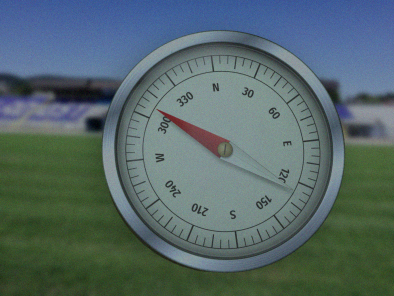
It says 307.5; °
